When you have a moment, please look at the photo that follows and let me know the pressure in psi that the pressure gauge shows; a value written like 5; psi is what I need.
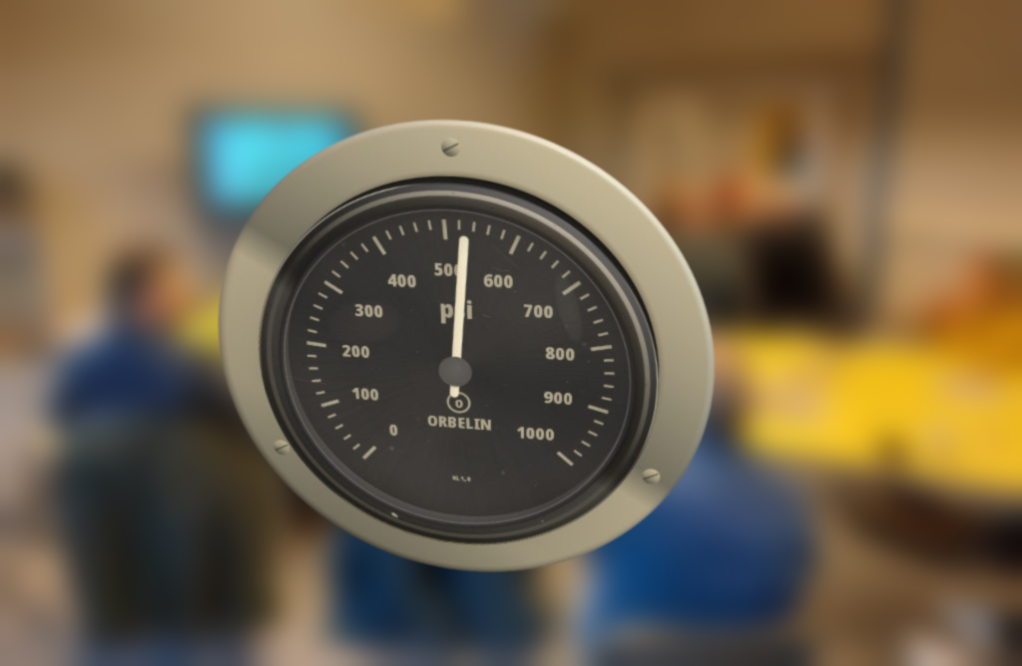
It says 530; psi
